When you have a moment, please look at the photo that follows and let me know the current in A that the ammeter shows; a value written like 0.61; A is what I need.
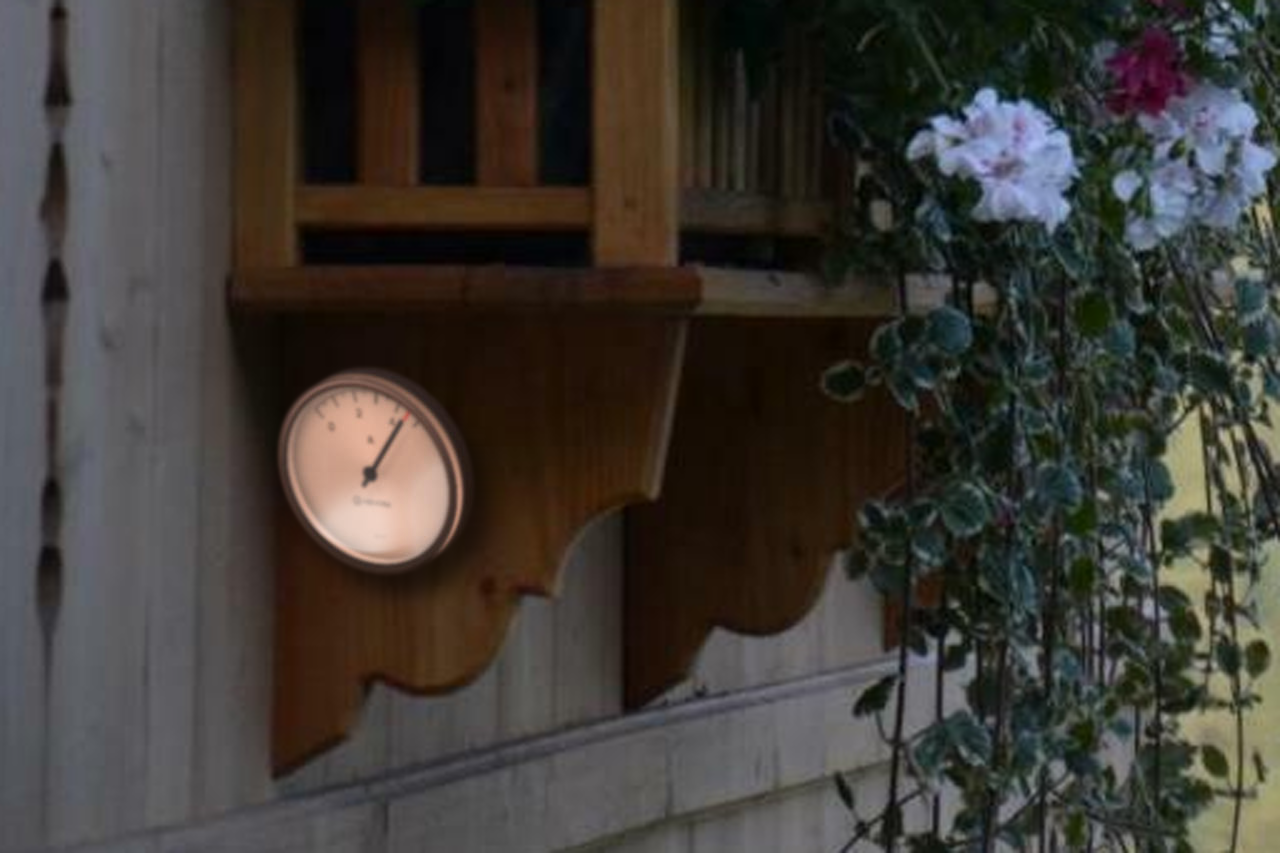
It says 4.5; A
